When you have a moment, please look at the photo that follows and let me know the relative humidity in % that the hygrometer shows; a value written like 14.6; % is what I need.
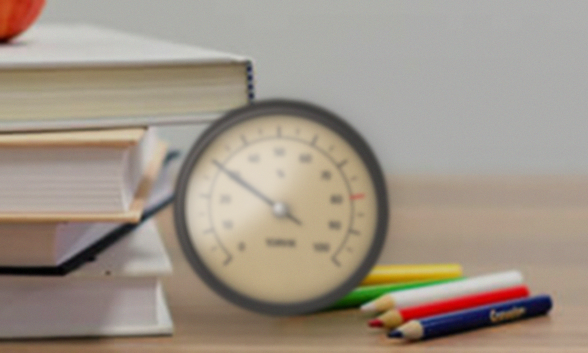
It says 30; %
